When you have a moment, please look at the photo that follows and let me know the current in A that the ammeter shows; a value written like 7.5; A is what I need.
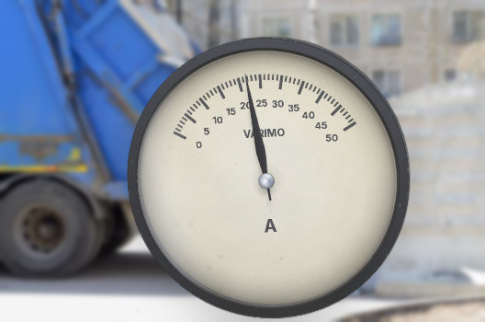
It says 22; A
